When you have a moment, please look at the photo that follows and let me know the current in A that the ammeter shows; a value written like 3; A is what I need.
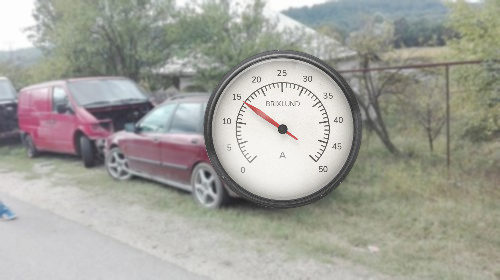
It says 15; A
